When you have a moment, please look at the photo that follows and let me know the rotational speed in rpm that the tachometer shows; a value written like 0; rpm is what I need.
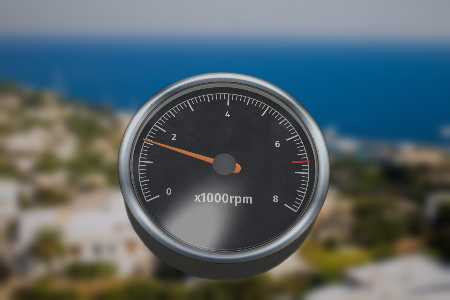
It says 1500; rpm
